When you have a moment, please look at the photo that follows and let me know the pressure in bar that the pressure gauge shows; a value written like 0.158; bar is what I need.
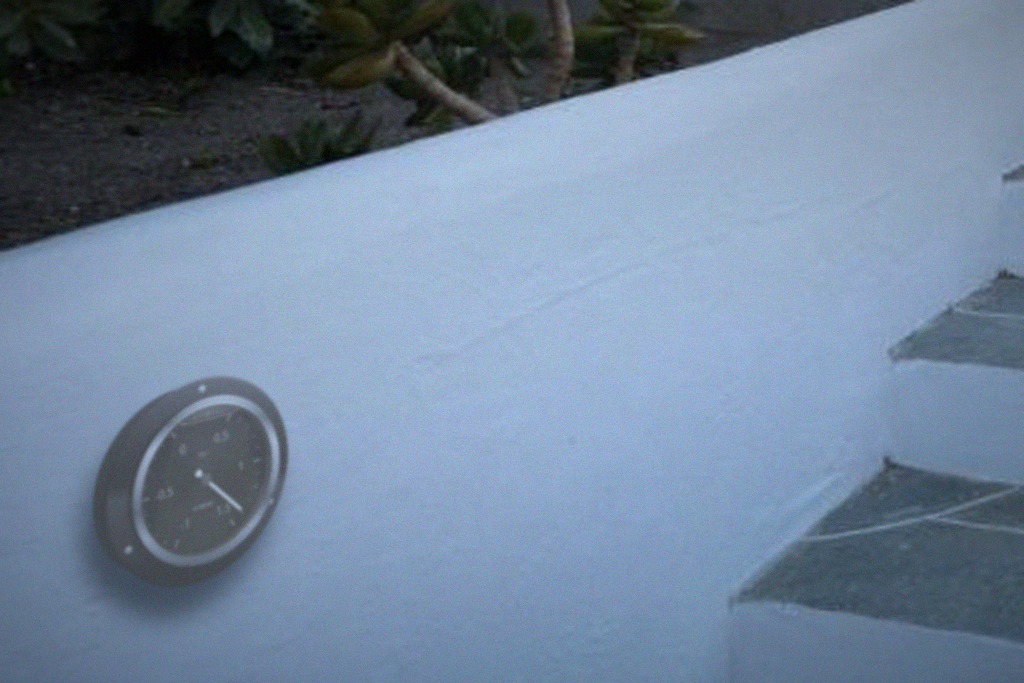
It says 1.4; bar
